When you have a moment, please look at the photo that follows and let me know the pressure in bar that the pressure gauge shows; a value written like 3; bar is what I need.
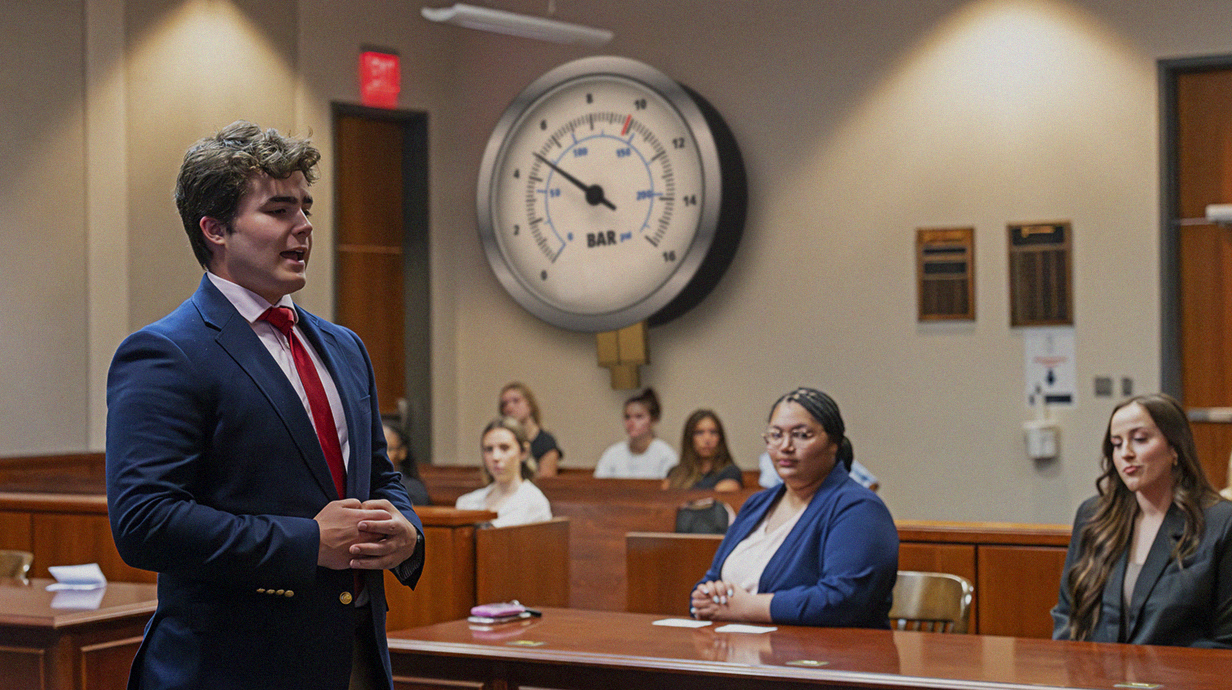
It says 5; bar
